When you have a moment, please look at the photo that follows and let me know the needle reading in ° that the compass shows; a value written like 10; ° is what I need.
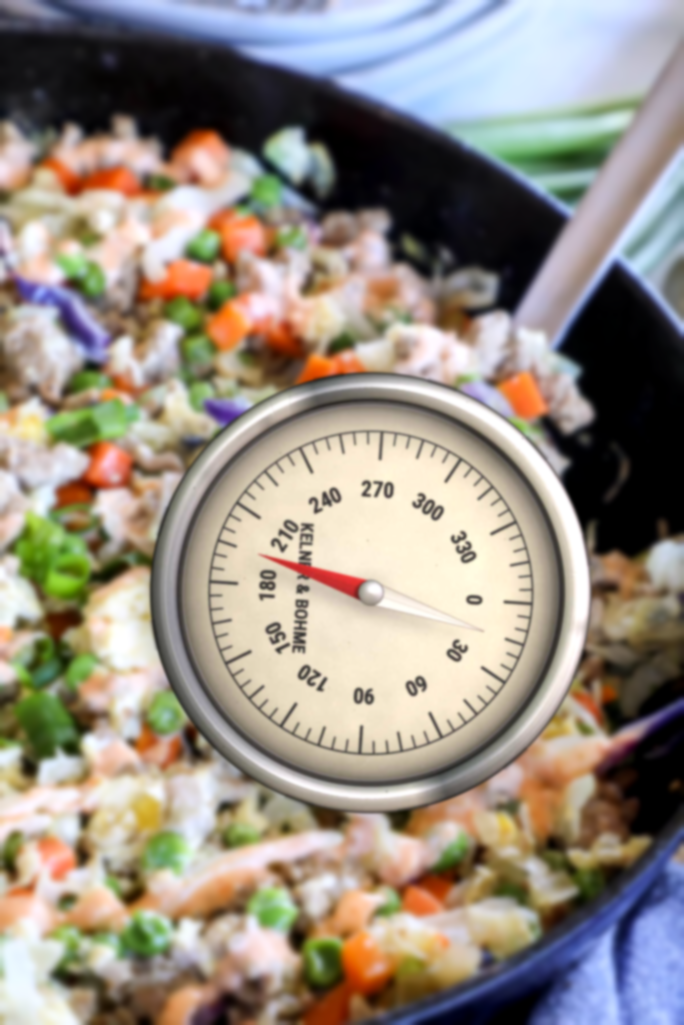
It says 195; °
